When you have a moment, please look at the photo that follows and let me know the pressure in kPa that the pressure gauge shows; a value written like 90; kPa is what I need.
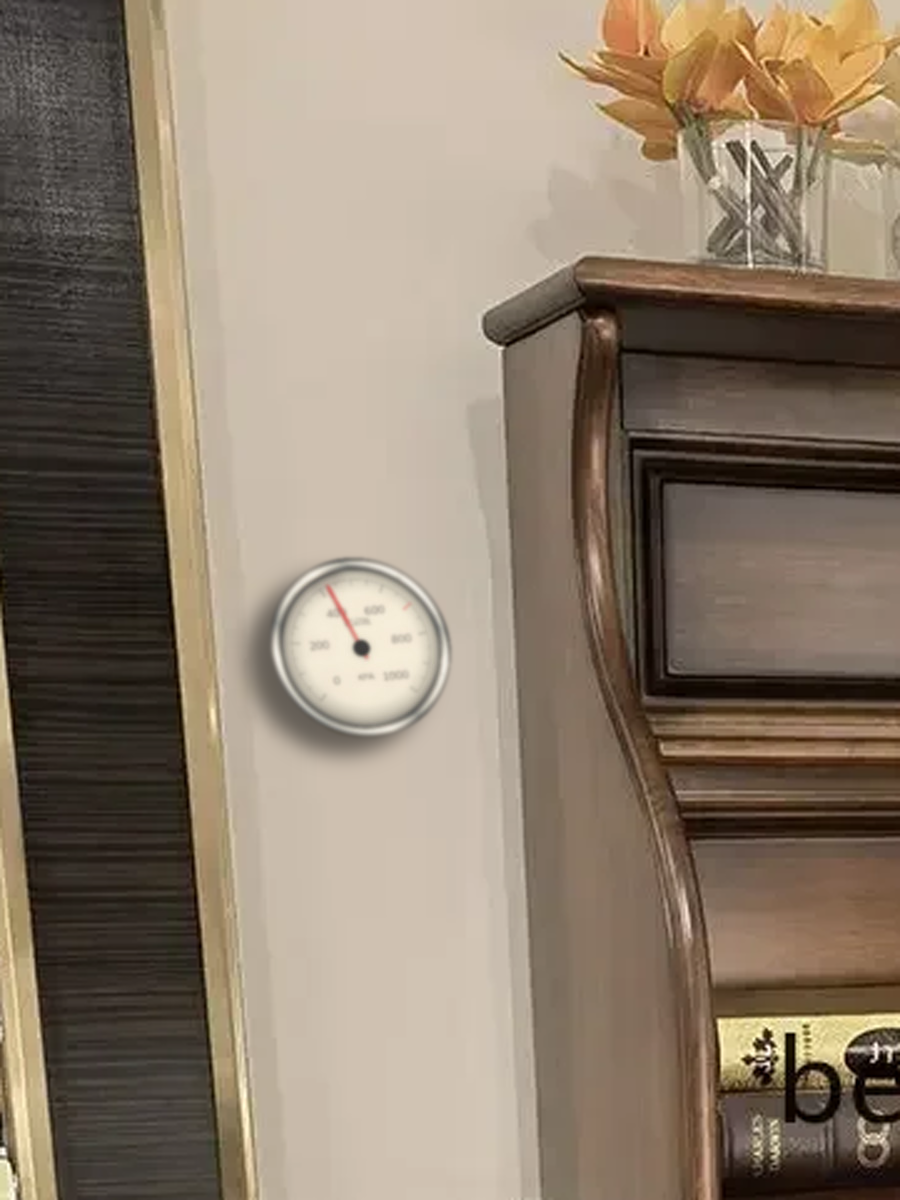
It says 425; kPa
